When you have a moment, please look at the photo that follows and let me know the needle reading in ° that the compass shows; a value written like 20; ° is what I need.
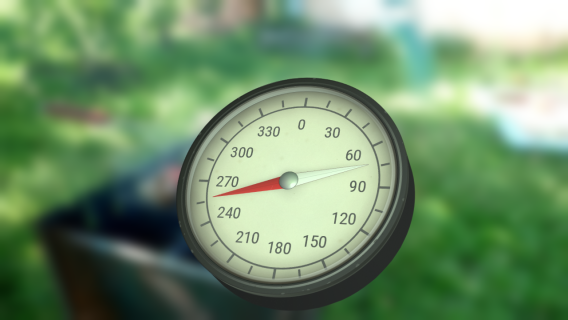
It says 255; °
